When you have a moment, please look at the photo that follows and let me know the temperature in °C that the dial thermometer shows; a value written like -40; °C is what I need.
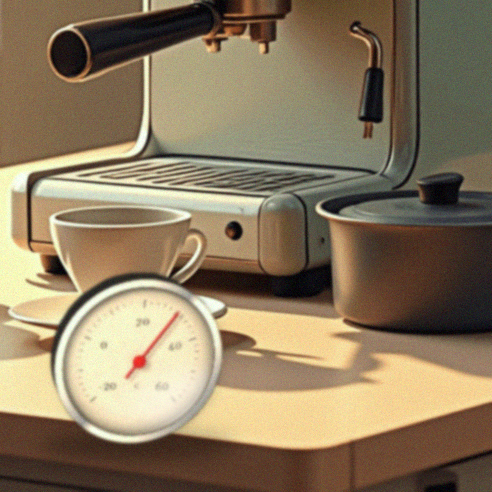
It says 30; °C
